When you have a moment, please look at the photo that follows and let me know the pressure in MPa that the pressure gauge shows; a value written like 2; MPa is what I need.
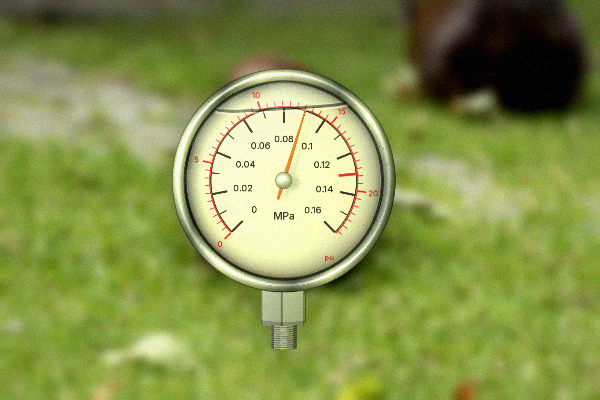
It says 0.09; MPa
